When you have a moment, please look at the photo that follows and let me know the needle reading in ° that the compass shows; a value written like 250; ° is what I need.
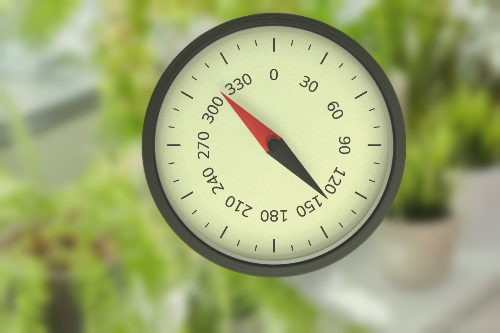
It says 315; °
